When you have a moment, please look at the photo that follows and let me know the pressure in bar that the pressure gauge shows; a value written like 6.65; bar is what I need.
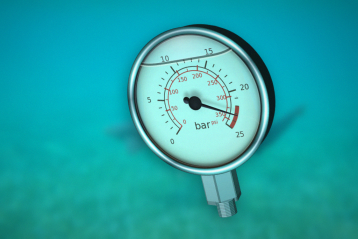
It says 23; bar
